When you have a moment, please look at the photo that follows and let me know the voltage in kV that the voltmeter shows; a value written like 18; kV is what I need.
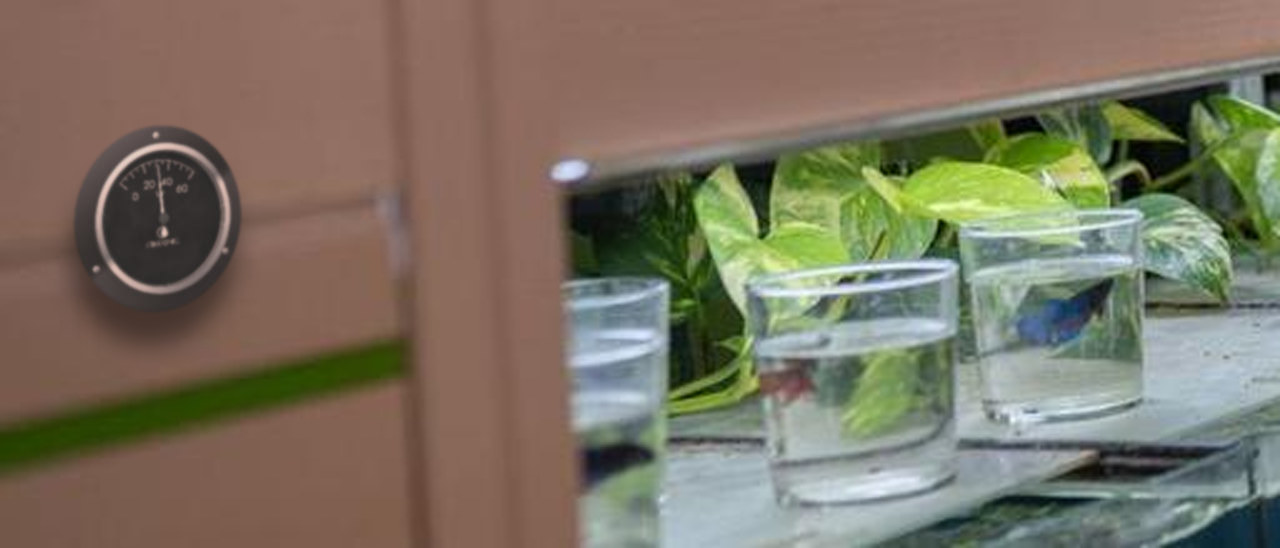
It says 30; kV
